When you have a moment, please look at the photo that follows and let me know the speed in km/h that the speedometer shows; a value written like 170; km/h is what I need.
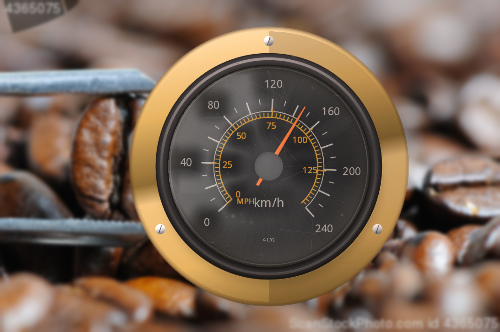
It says 145; km/h
